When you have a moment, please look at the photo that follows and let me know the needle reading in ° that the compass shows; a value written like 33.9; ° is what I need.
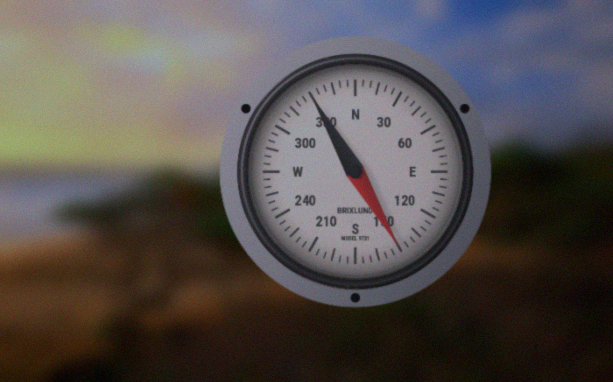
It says 150; °
